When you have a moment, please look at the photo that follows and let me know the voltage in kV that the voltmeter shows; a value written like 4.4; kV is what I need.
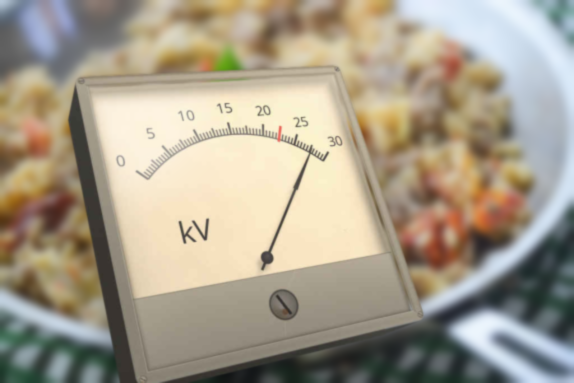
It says 27.5; kV
